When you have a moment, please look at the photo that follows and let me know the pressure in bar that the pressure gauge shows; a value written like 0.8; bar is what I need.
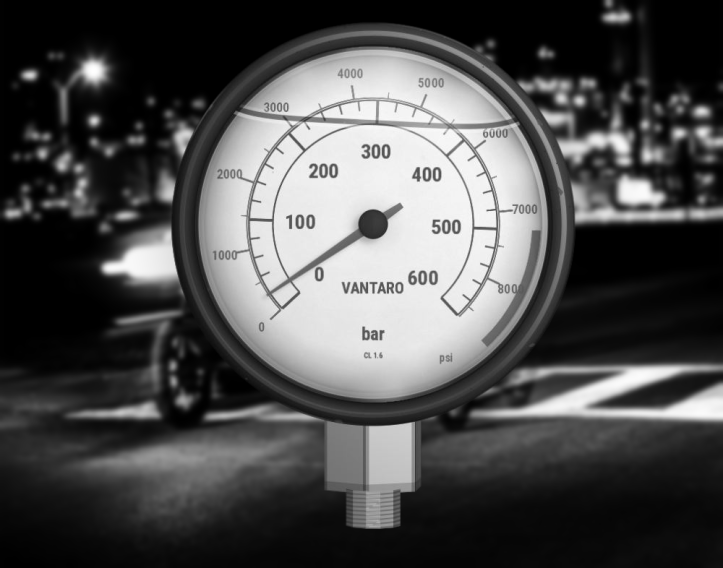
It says 20; bar
